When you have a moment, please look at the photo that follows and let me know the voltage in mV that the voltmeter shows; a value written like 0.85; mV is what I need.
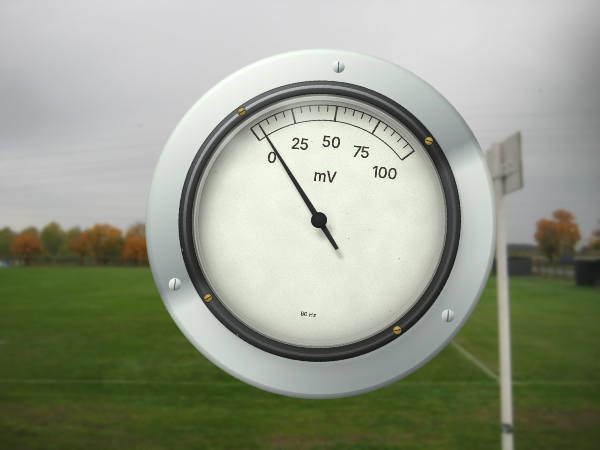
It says 5; mV
